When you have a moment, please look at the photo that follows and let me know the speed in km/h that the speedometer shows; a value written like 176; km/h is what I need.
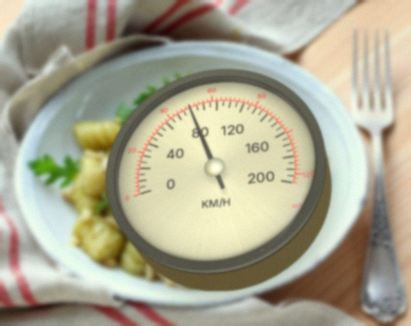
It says 80; km/h
